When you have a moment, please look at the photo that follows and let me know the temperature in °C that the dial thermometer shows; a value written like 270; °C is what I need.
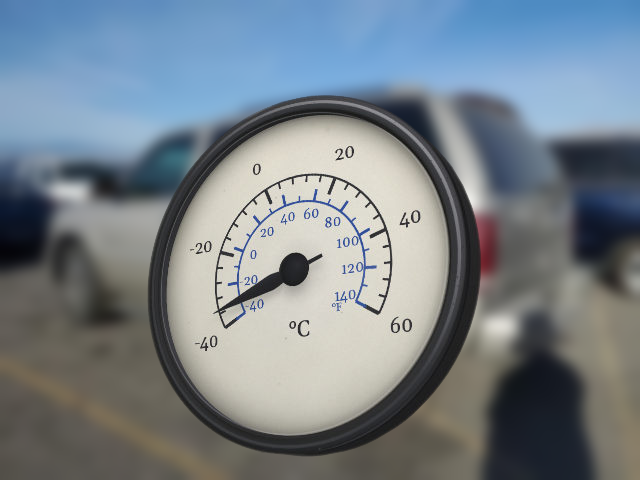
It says -36; °C
